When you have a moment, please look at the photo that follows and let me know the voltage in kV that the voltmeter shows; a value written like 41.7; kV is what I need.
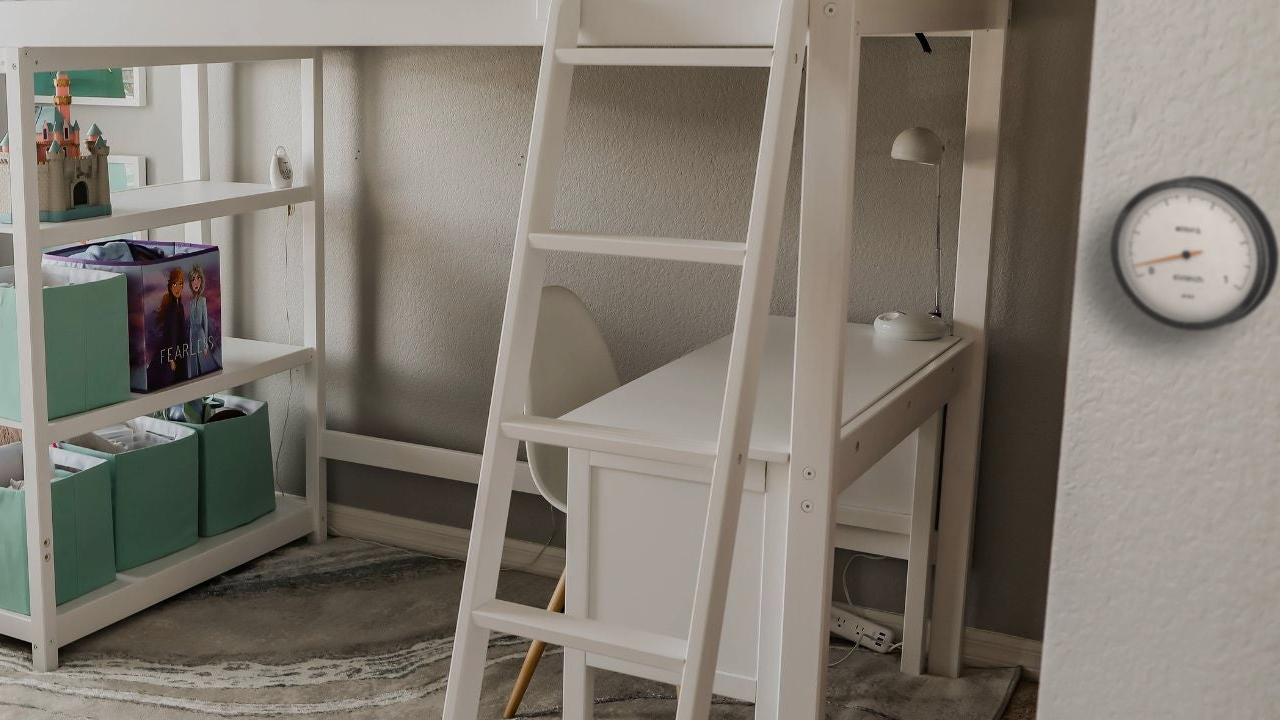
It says 0.05; kV
